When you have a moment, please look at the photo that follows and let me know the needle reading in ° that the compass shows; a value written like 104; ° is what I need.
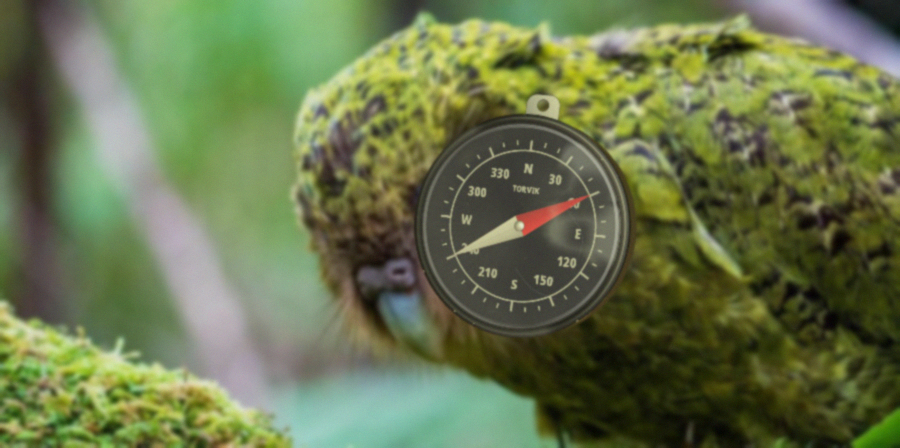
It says 60; °
